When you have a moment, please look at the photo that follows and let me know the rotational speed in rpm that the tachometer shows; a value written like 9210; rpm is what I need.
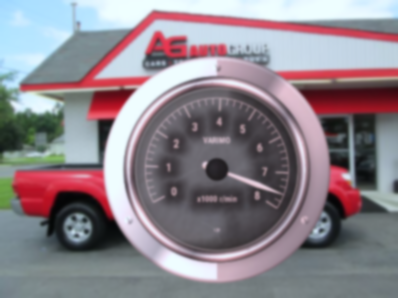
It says 7600; rpm
